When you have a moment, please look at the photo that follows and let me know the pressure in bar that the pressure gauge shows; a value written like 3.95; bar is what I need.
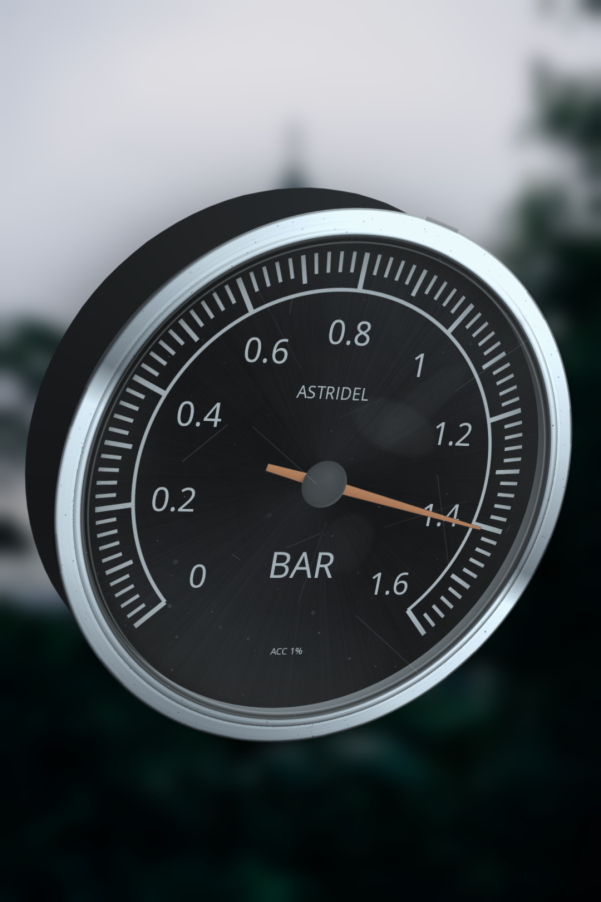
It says 1.4; bar
